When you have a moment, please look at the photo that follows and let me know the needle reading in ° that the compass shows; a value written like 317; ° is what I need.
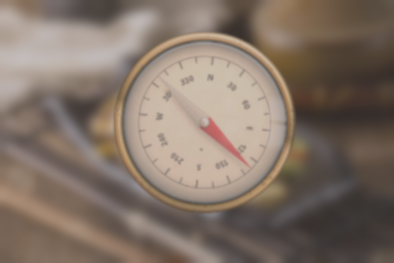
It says 127.5; °
